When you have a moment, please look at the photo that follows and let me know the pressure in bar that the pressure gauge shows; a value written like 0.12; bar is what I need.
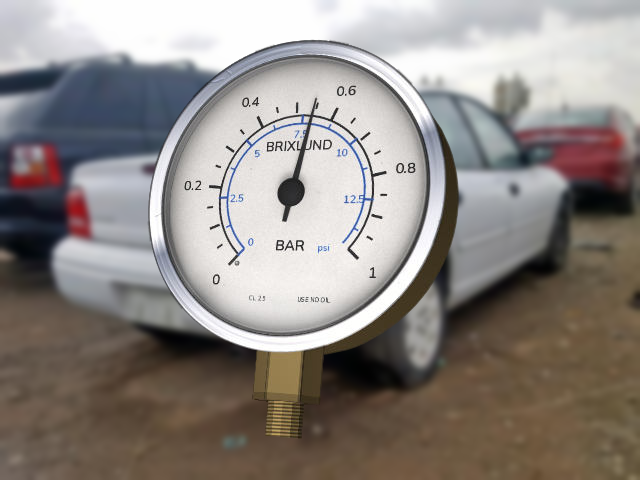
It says 0.55; bar
